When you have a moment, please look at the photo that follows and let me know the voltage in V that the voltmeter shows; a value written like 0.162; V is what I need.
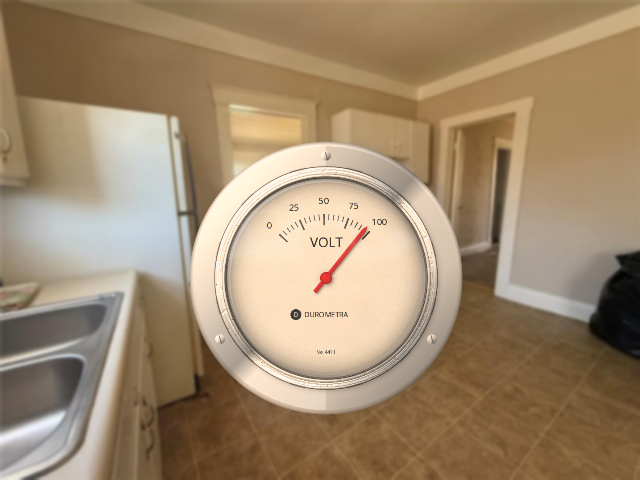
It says 95; V
